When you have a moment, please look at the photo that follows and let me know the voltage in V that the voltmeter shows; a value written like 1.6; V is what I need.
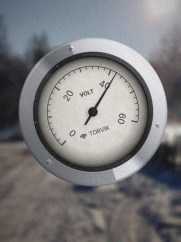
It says 42; V
